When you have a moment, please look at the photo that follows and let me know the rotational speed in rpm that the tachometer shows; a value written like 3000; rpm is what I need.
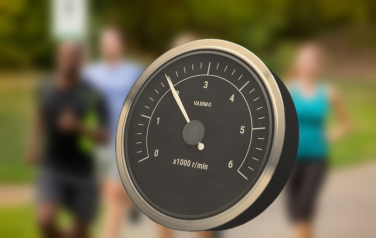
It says 2000; rpm
